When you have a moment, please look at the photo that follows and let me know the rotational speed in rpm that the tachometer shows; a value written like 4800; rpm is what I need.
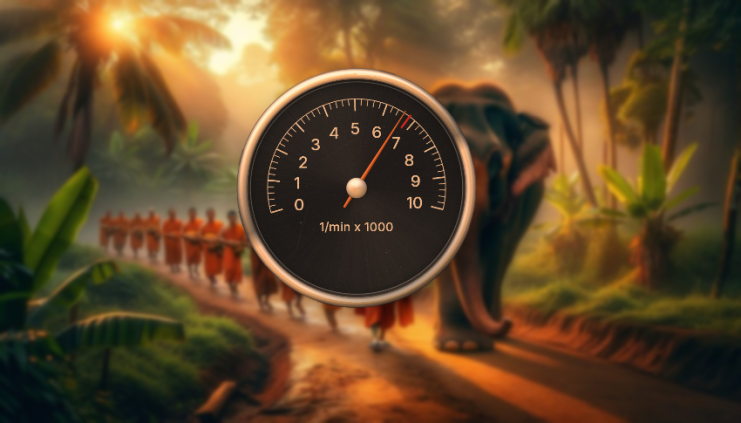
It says 6600; rpm
